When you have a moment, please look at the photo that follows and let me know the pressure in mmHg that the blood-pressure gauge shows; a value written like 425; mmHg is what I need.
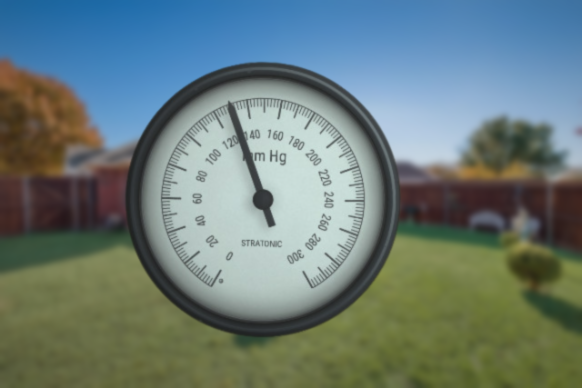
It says 130; mmHg
